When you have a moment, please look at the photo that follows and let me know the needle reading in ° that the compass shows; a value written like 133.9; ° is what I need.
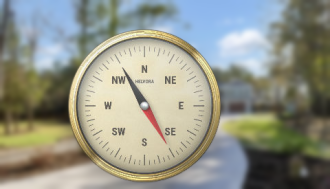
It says 150; °
